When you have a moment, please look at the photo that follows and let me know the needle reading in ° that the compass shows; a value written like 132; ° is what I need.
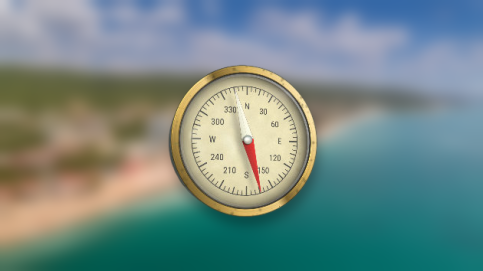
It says 165; °
